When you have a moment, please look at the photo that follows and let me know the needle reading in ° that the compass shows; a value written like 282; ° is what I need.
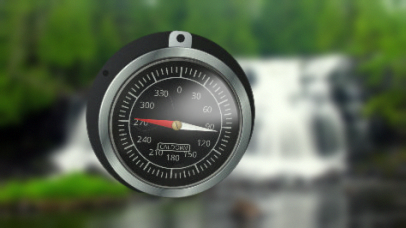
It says 275; °
